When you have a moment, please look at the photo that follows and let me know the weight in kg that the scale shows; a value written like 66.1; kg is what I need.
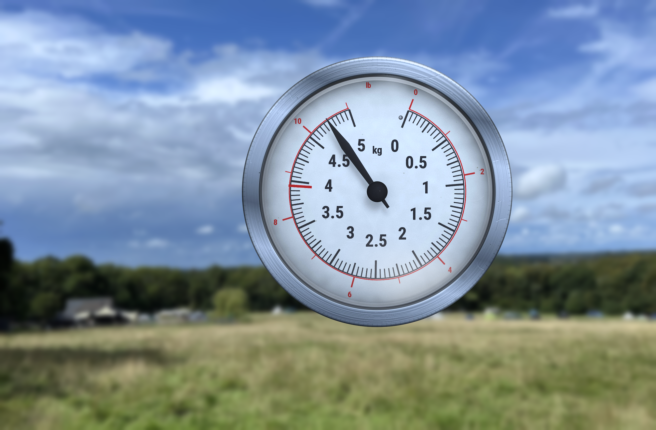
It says 4.75; kg
